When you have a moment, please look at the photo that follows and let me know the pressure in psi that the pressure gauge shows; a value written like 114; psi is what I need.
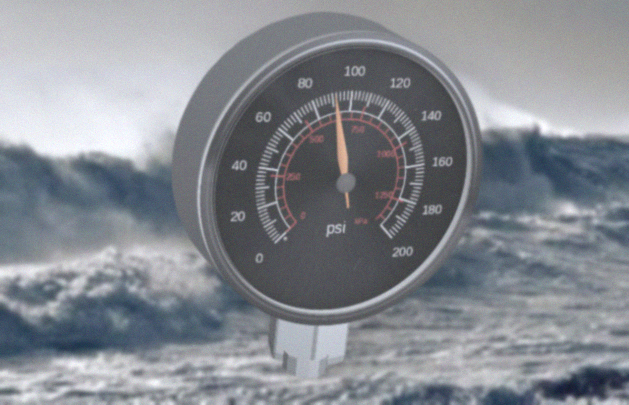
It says 90; psi
